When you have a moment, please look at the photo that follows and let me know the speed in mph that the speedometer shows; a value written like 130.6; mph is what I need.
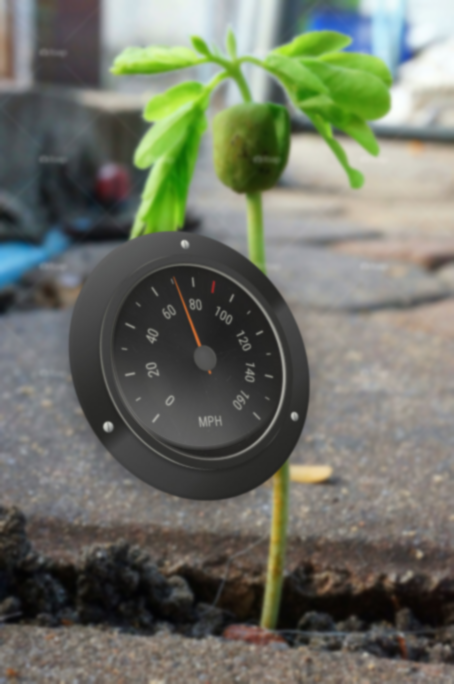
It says 70; mph
